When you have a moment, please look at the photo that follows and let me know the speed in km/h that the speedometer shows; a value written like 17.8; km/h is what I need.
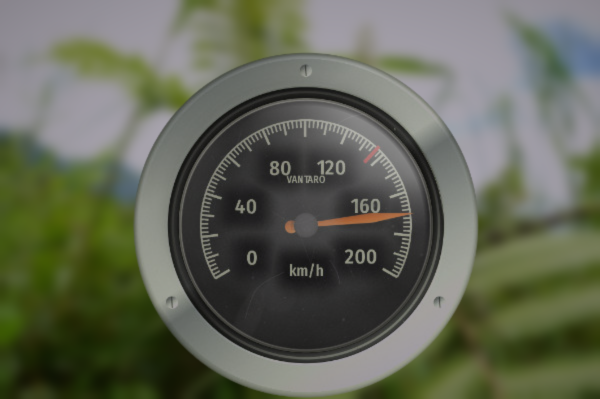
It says 170; km/h
